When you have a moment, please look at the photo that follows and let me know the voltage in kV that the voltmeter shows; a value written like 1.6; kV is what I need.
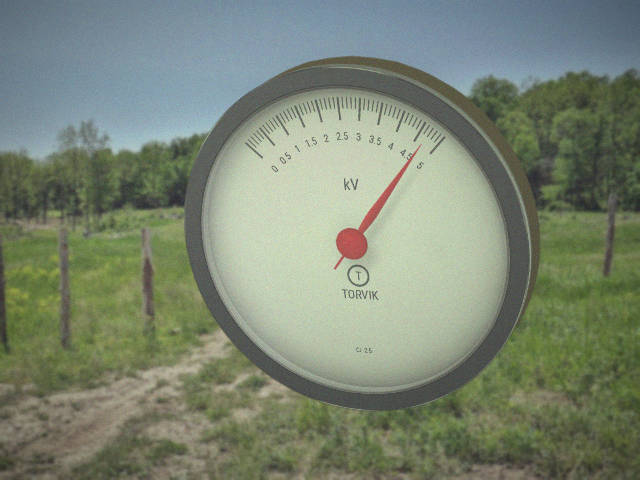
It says 4.7; kV
